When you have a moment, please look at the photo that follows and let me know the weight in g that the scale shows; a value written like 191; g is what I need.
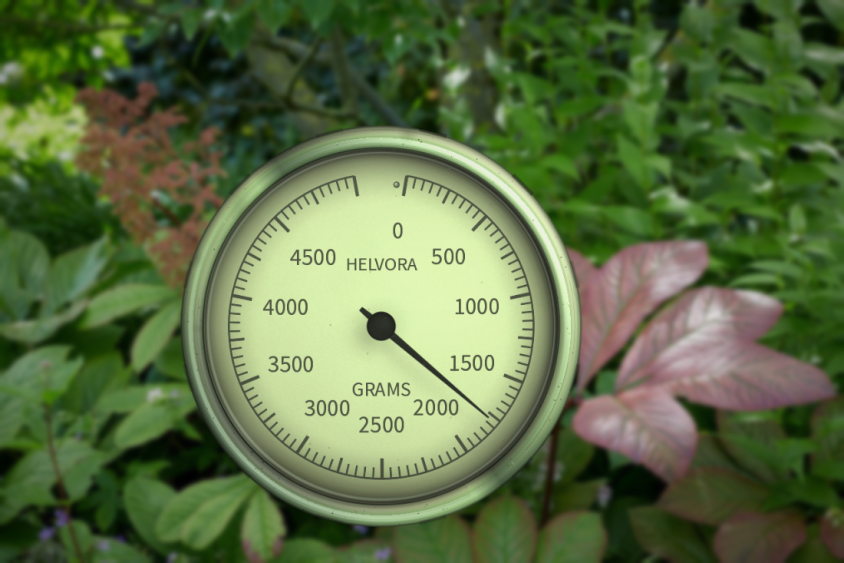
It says 1775; g
